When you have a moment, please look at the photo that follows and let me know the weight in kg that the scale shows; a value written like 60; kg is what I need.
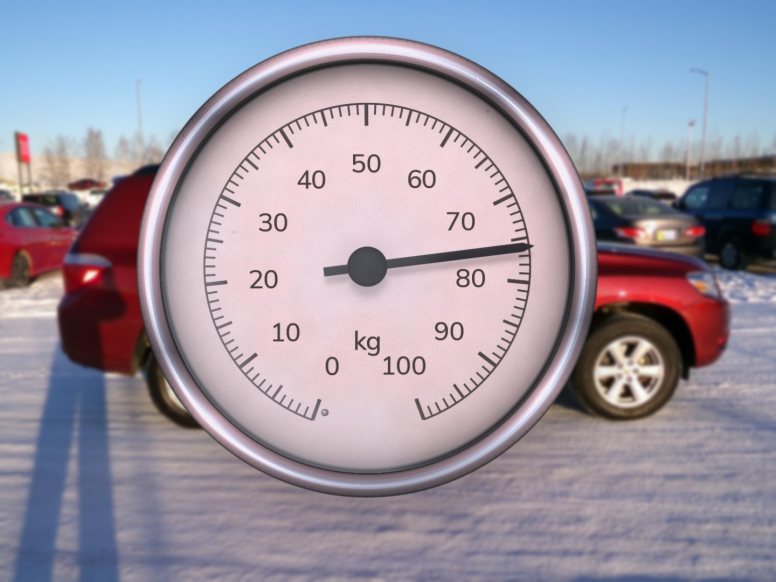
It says 76; kg
